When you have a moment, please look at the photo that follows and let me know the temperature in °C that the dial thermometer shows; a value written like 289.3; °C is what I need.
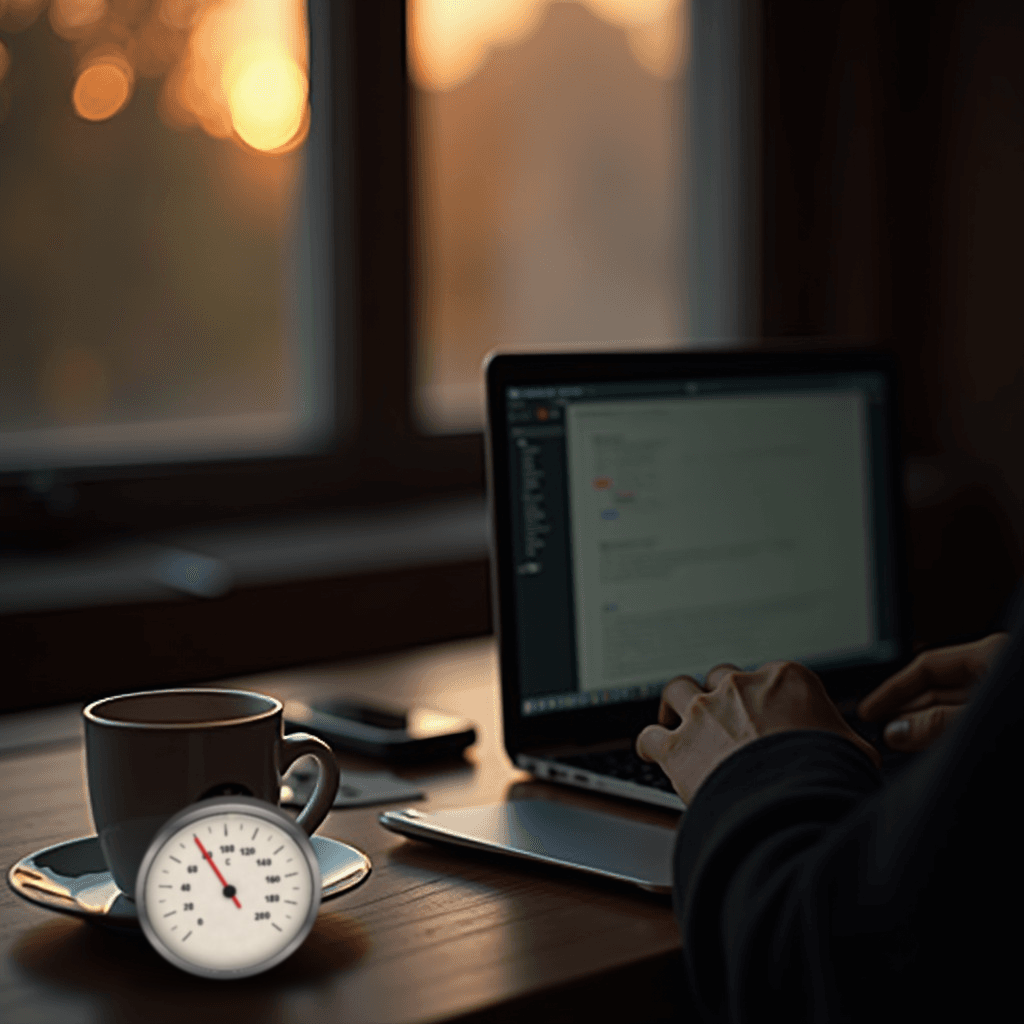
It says 80; °C
